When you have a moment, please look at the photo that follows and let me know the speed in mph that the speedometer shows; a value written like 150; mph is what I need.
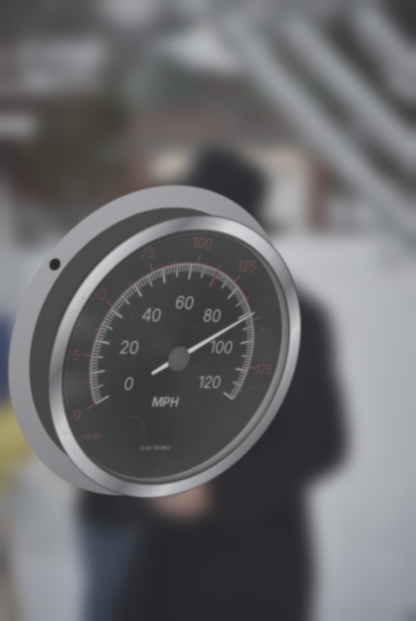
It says 90; mph
